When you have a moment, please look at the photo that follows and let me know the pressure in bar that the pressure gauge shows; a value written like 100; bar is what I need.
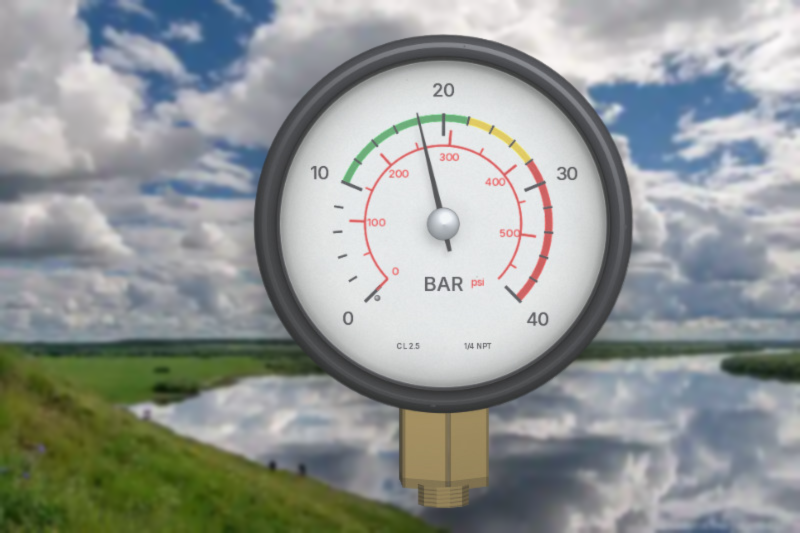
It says 18; bar
